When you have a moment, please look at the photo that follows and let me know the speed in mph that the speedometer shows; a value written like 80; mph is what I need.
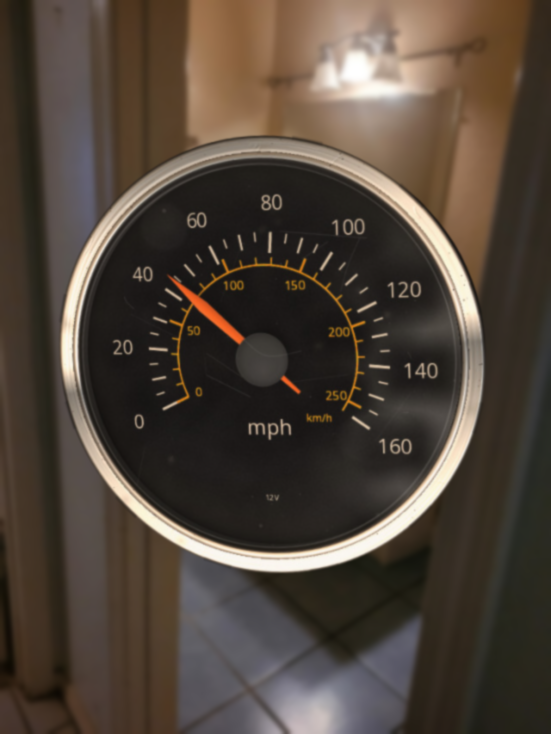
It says 45; mph
